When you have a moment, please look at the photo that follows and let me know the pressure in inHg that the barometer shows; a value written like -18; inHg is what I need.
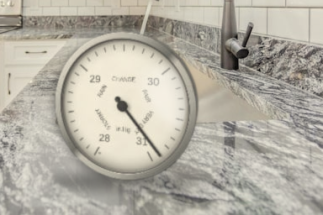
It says 30.9; inHg
